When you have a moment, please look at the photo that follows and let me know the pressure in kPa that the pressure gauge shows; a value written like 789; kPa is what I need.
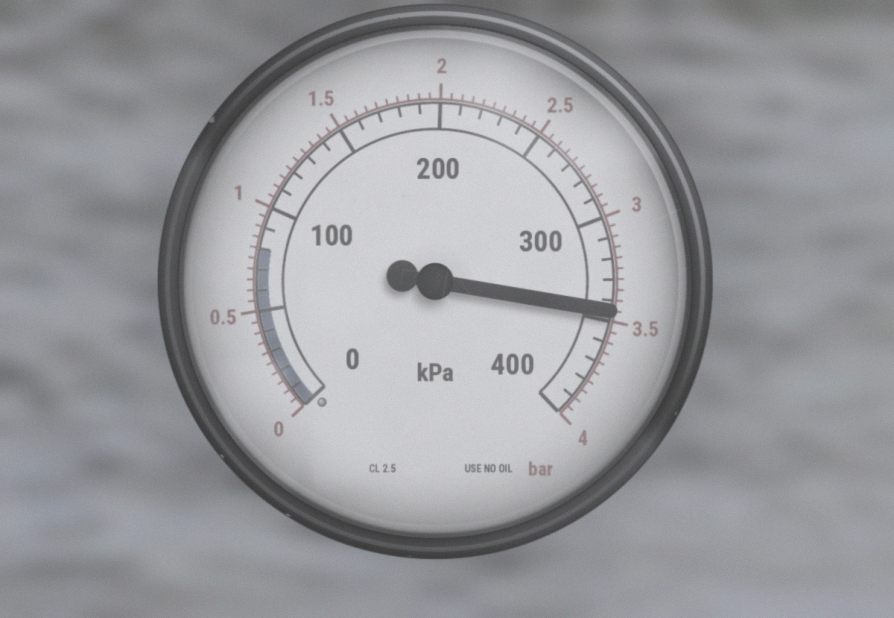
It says 345; kPa
